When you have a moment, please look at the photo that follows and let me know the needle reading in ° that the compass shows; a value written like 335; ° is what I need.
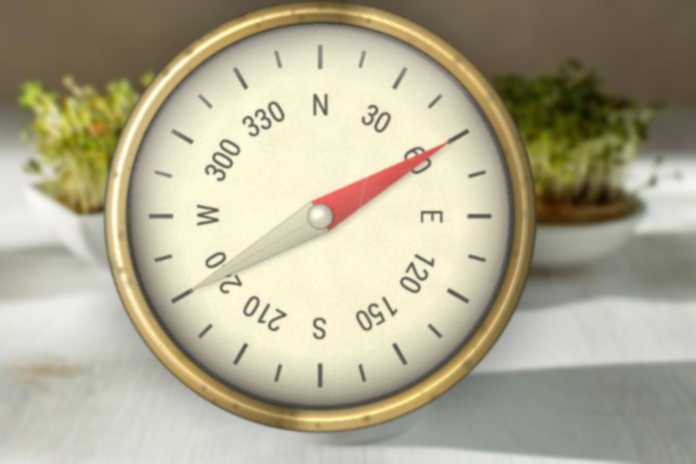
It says 60; °
